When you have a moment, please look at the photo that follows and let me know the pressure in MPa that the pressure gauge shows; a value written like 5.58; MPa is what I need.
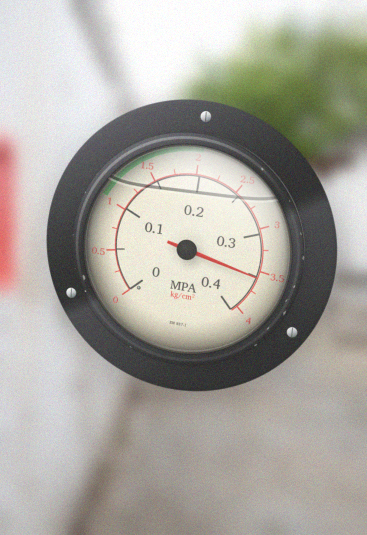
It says 0.35; MPa
